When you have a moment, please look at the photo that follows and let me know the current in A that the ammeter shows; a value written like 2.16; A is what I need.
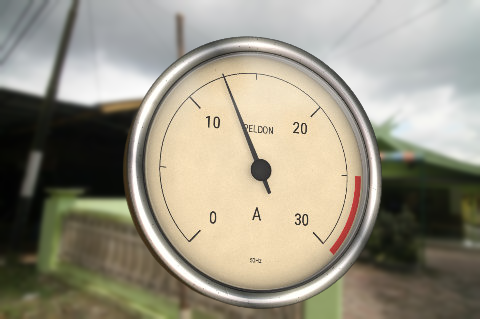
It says 12.5; A
